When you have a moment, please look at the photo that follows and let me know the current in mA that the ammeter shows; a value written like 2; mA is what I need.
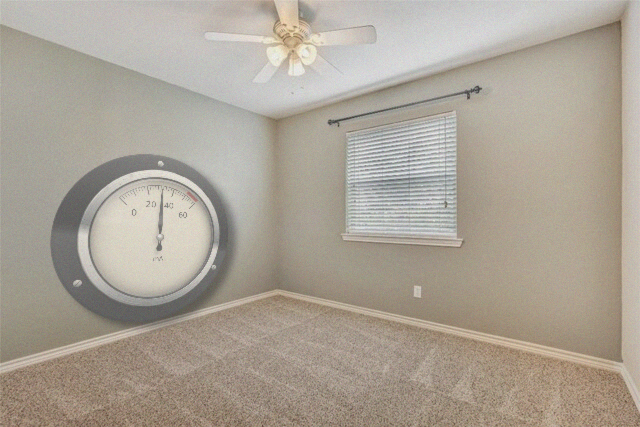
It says 30; mA
